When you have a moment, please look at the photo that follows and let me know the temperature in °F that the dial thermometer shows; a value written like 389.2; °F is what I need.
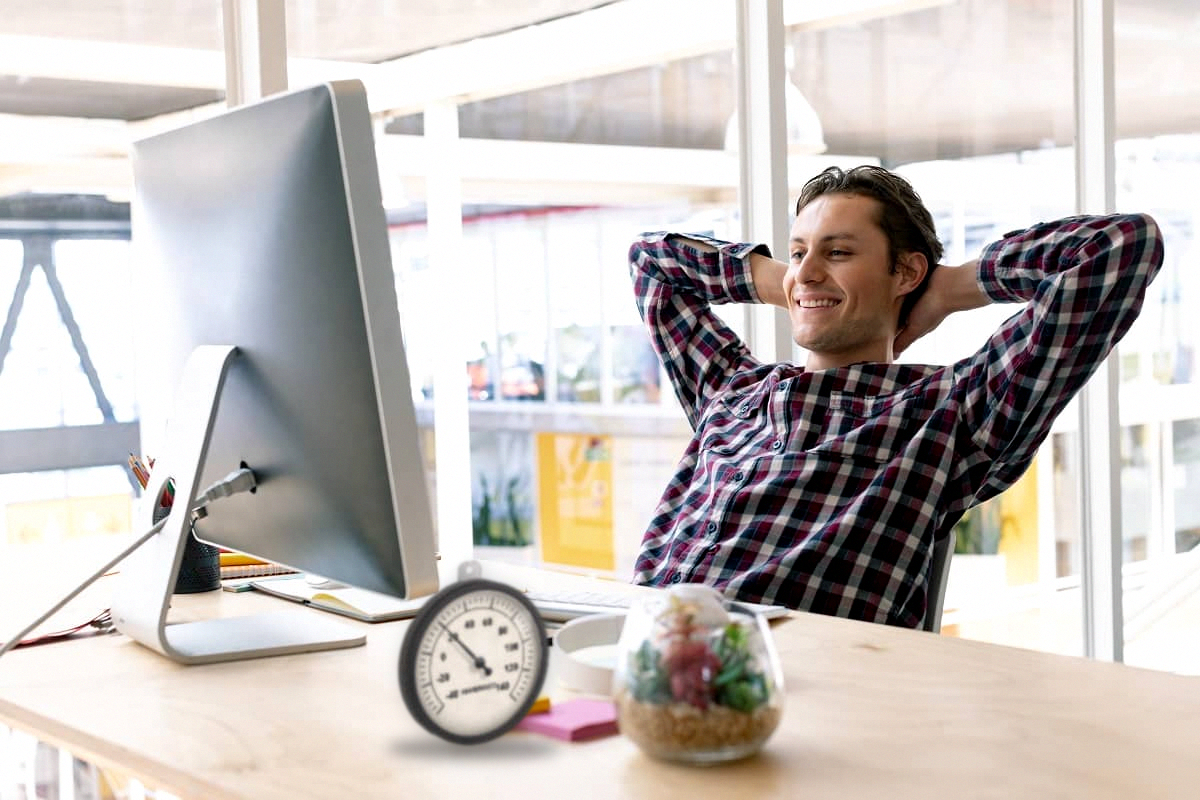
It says 20; °F
